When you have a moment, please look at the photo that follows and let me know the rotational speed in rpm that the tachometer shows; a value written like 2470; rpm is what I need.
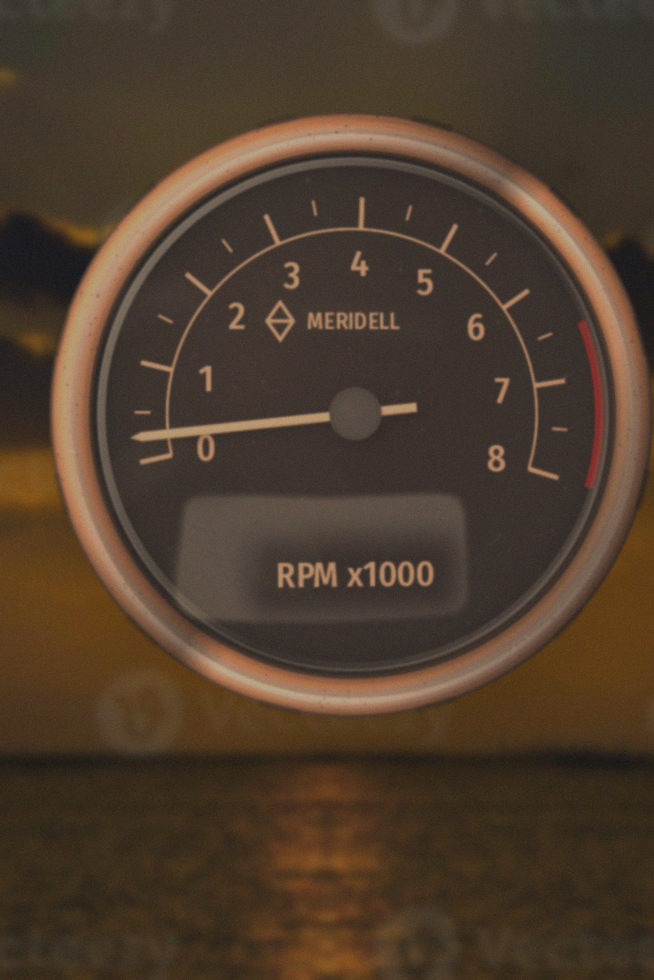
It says 250; rpm
